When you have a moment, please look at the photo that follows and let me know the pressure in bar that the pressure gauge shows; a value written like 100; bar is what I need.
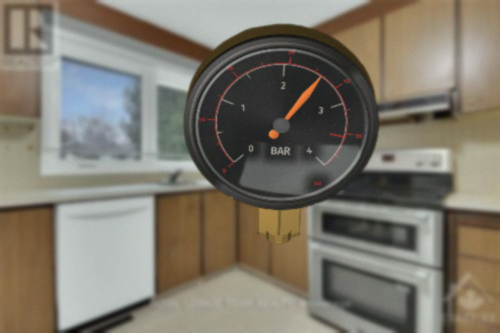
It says 2.5; bar
